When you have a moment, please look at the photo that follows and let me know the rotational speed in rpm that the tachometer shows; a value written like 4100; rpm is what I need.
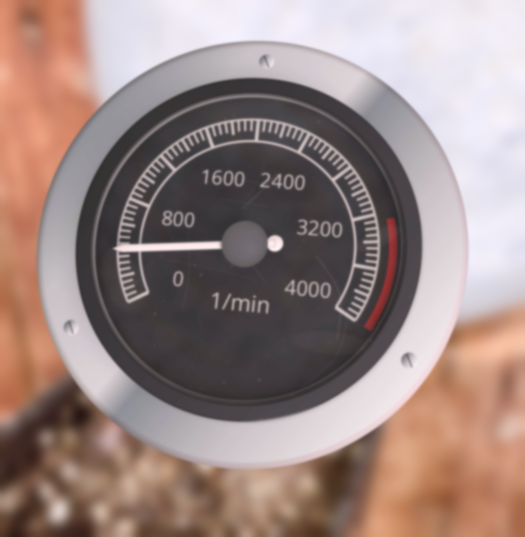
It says 400; rpm
